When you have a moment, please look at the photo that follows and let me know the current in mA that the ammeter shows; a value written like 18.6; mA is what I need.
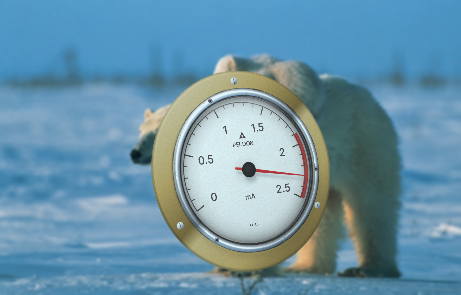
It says 2.3; mA
